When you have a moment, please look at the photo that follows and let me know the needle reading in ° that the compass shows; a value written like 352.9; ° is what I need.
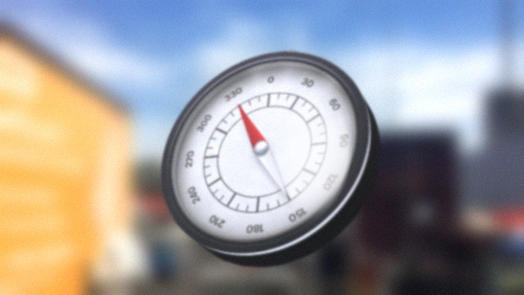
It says 330; °
